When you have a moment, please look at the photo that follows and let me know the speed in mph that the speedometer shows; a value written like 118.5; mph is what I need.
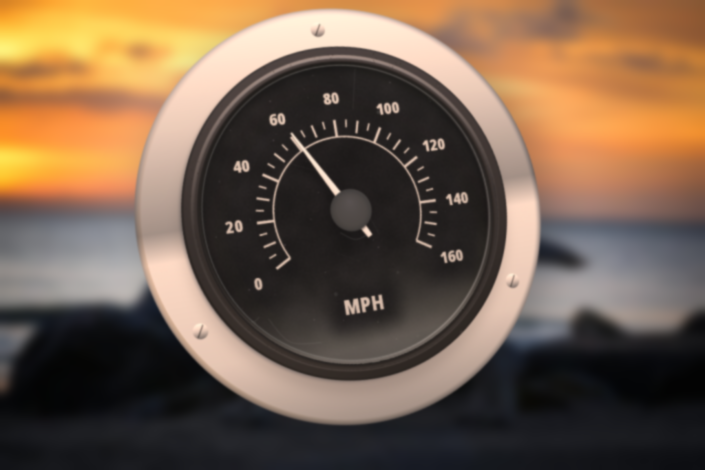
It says 60; mph
